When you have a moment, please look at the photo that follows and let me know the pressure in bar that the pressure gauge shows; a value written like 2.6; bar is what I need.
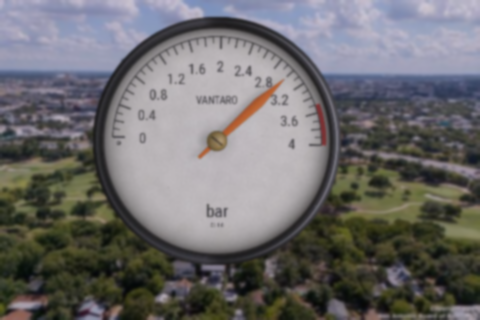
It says 3; bar
